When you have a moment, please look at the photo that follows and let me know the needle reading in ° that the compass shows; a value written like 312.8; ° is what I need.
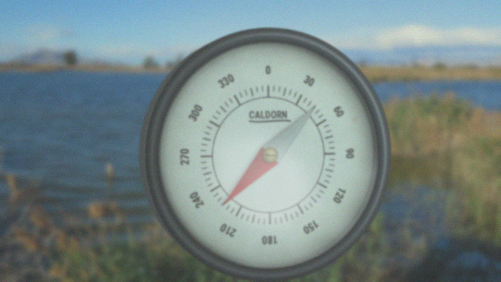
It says 225; °
